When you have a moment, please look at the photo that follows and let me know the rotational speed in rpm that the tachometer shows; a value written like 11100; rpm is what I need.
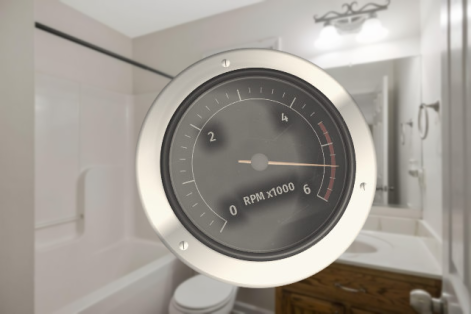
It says 5400; rpm
